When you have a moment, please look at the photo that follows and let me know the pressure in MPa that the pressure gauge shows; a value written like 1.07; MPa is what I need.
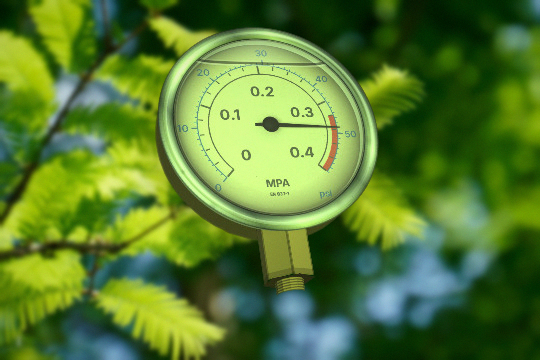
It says 0.34; MPa
